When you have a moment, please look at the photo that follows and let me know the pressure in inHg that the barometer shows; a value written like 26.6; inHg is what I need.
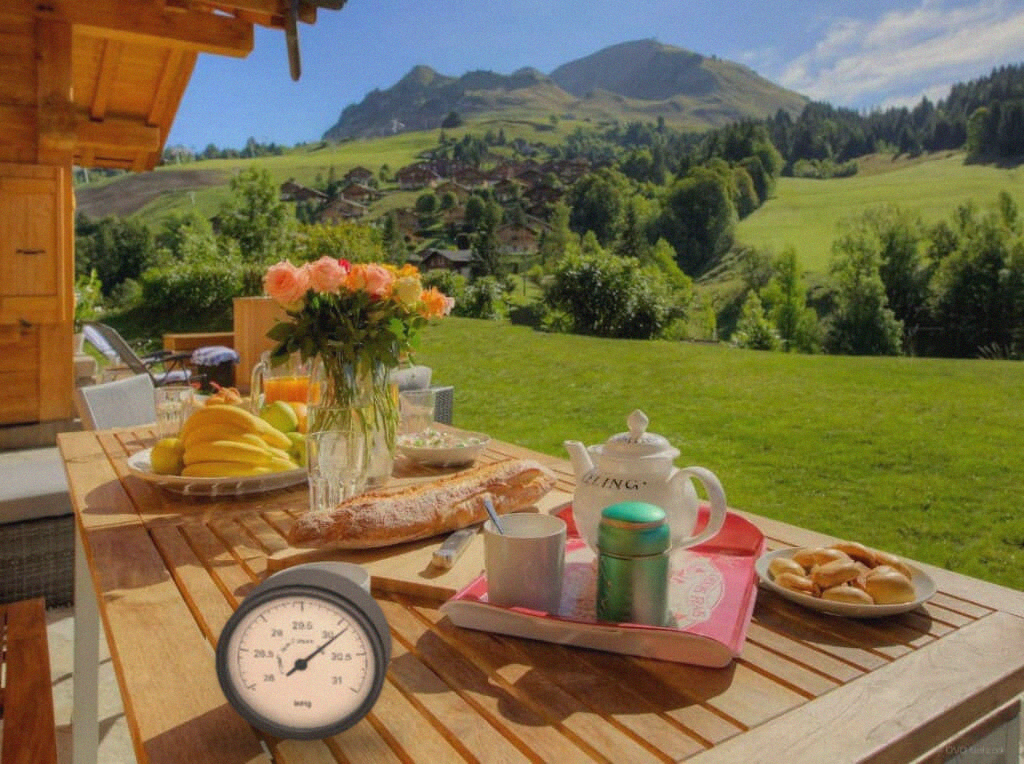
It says 30.1; inHg
